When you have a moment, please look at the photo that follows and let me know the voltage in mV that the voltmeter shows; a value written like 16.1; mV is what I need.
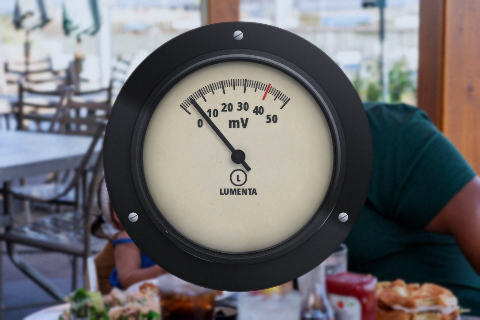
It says 5; mV
